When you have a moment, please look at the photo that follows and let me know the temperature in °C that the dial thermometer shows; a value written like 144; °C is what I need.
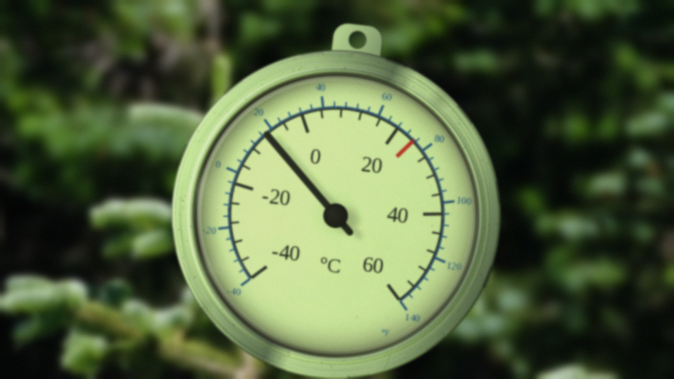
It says -8; °C
